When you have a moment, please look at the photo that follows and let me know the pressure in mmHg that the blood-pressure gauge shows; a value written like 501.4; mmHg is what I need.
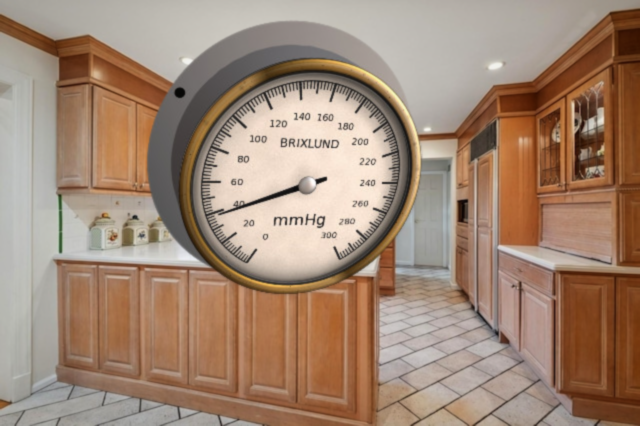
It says 40; mmHg
